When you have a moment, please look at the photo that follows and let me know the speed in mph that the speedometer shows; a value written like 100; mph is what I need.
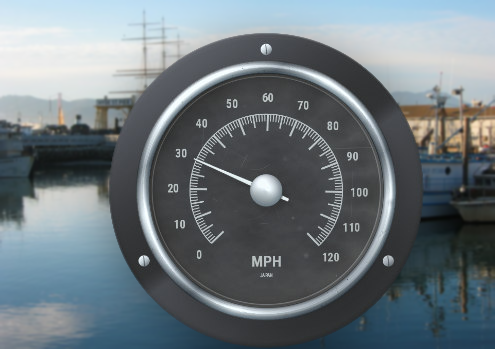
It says 30; mph
